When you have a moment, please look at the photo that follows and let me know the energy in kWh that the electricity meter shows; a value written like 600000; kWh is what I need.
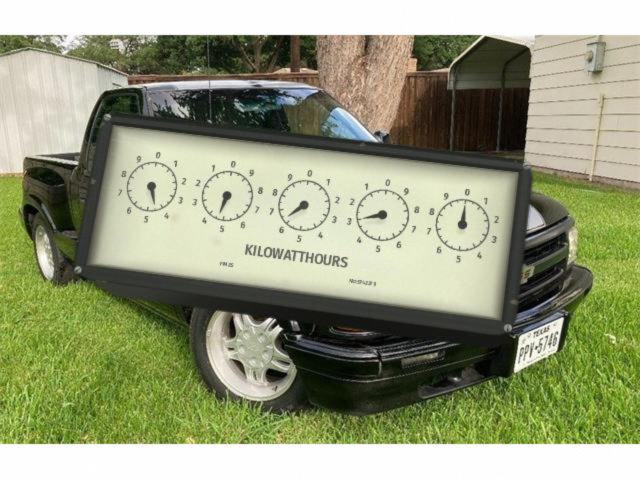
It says 44630; kWh
